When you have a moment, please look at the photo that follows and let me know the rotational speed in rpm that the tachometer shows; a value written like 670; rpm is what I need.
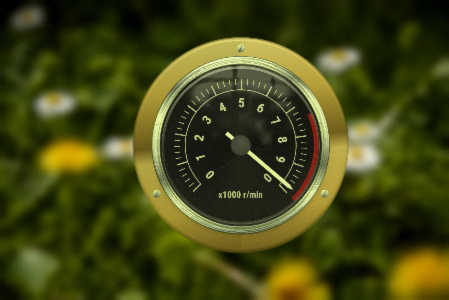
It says 9800; rpm
